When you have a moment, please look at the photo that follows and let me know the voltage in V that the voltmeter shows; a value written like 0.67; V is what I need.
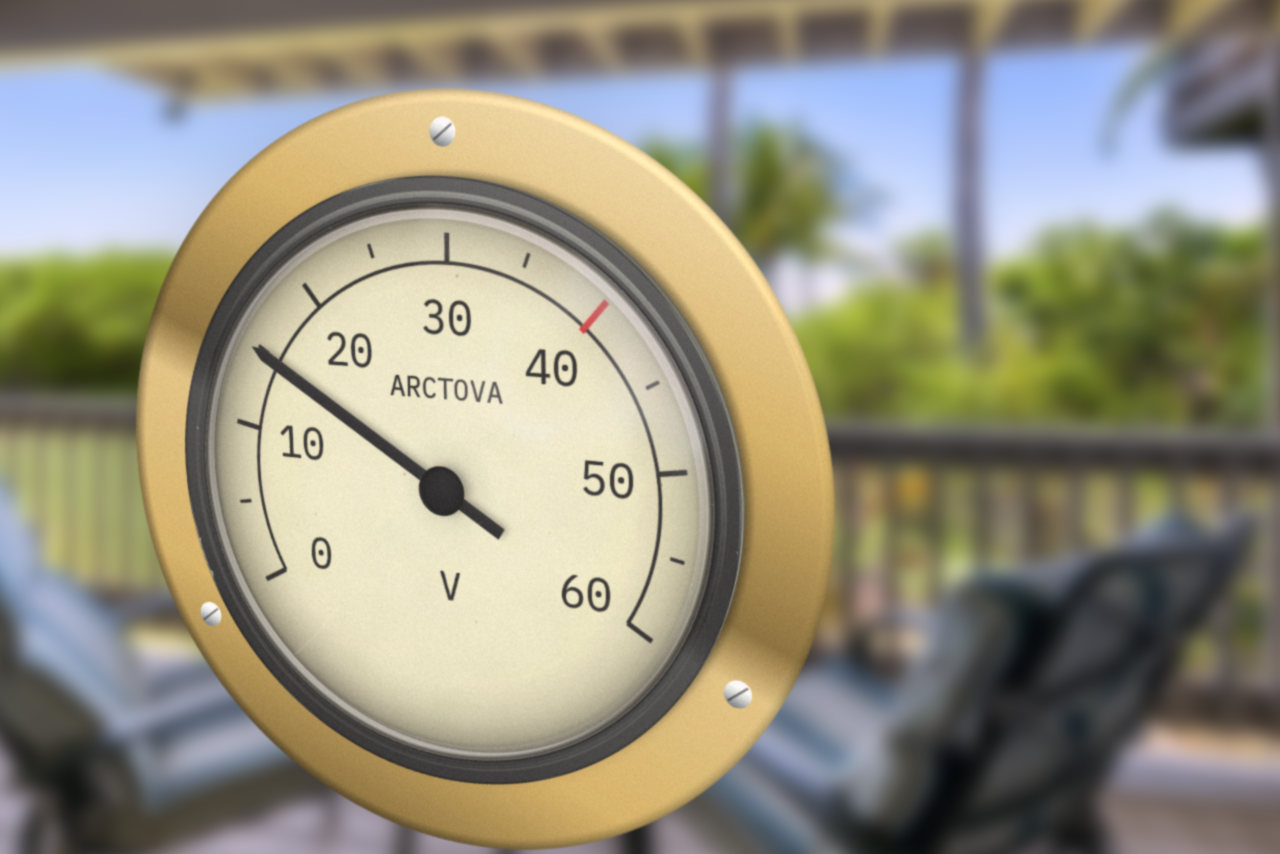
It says 15; V
